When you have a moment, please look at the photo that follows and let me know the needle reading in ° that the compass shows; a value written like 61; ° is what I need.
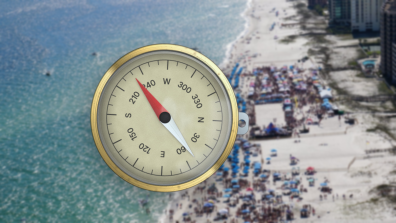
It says 230; °
